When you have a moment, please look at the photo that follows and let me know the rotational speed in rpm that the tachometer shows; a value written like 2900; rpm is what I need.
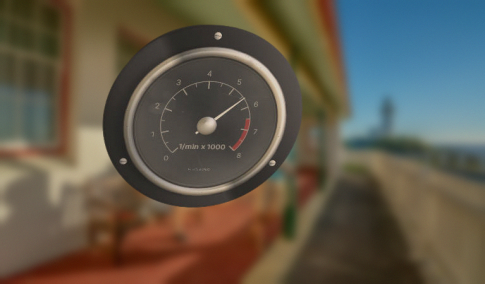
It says 5500; rpm
